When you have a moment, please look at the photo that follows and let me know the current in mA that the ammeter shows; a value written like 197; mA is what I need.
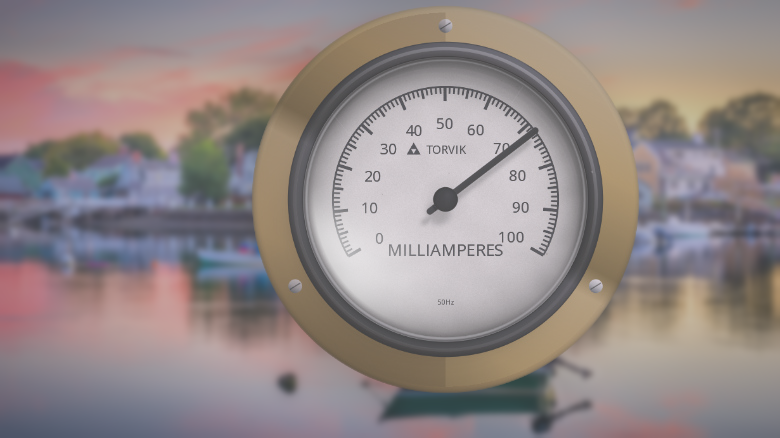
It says 72; mA
